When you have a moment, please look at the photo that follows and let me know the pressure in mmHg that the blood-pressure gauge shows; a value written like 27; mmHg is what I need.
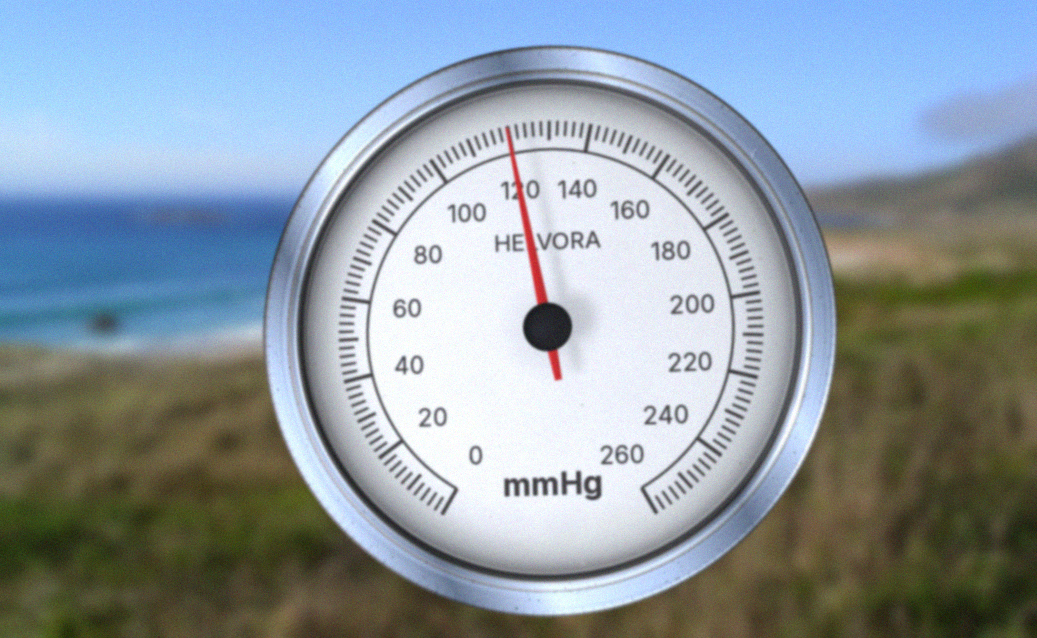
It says 120; mmHg
